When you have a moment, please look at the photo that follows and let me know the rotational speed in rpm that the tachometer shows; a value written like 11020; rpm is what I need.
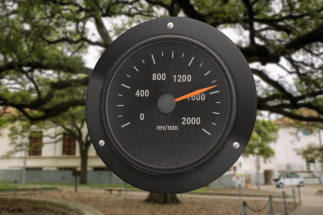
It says 1550; rpm
